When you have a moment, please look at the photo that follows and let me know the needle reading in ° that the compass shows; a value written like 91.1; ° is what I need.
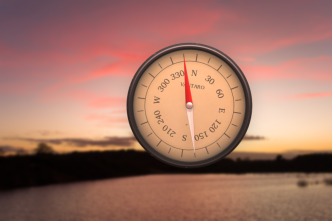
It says 345; °
